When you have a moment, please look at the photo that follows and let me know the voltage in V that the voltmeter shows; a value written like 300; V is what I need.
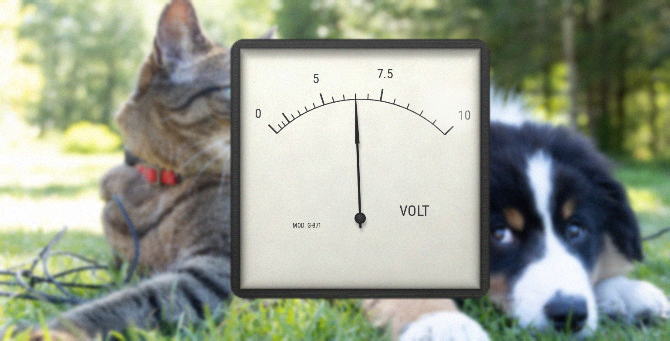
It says 6.5; V
